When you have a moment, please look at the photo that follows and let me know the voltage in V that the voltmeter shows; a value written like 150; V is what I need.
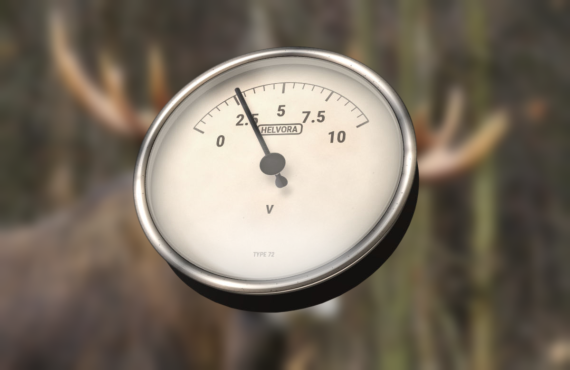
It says 2.75; V
